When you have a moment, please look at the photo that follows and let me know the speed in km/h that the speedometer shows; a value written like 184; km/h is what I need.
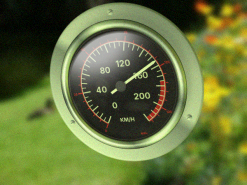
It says 155; km/h
